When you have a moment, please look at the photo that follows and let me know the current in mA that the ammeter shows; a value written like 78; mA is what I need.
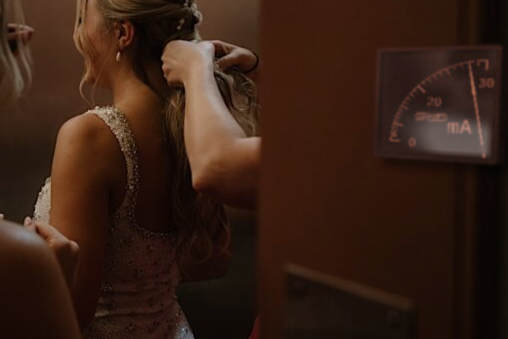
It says 28; mA
